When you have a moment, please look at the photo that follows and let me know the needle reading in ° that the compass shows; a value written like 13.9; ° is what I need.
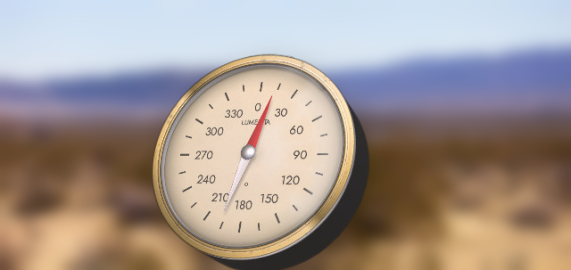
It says 15; °
